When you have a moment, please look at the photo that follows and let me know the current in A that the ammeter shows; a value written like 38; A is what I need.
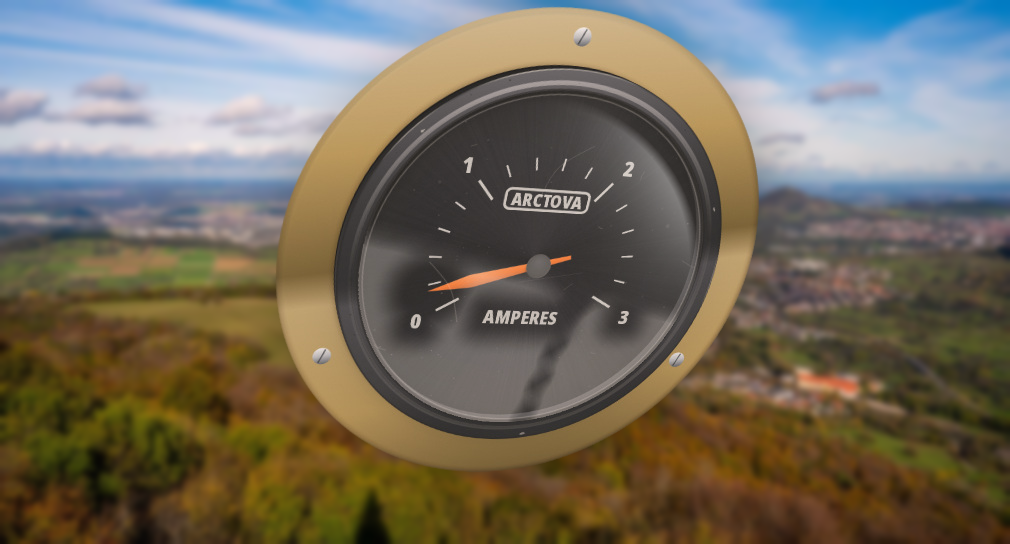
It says 0.2; A
